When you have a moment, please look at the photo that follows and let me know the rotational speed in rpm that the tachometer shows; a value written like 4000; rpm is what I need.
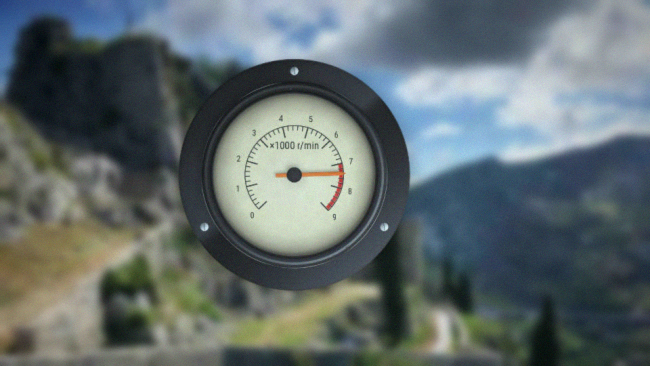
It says 7400; rpm
